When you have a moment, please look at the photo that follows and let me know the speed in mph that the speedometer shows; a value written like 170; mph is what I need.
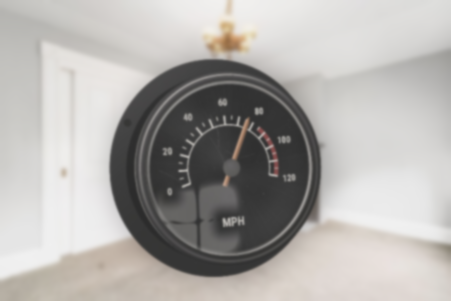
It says 75; mph
